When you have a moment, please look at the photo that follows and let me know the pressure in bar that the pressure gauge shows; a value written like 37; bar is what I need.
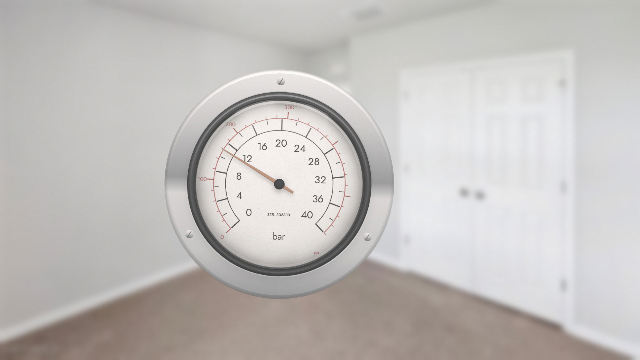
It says 11; bar
